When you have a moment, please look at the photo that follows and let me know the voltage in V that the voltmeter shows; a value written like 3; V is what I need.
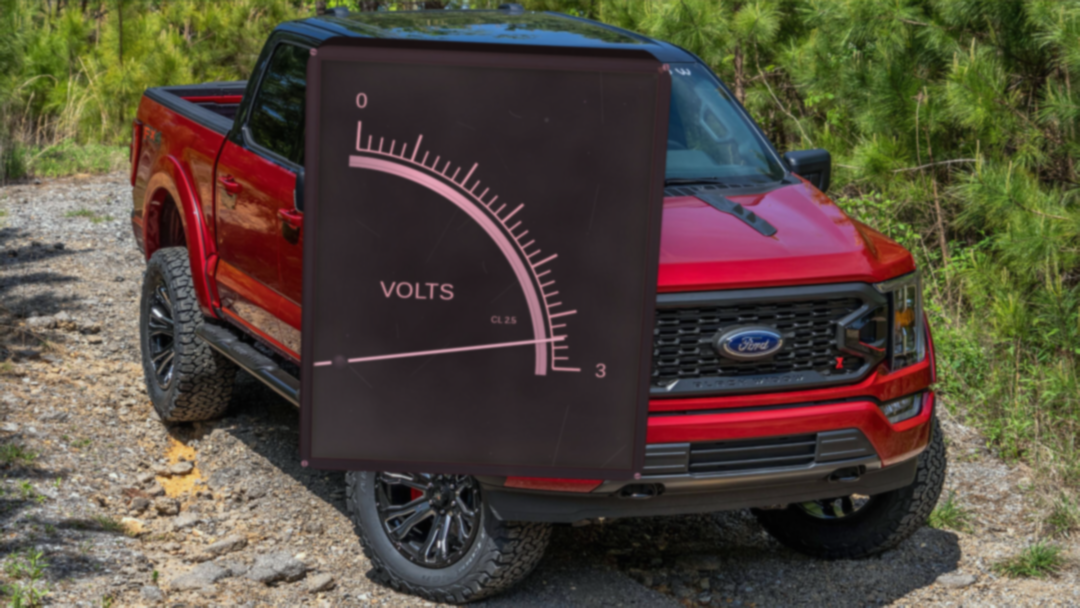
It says 2.7; V
